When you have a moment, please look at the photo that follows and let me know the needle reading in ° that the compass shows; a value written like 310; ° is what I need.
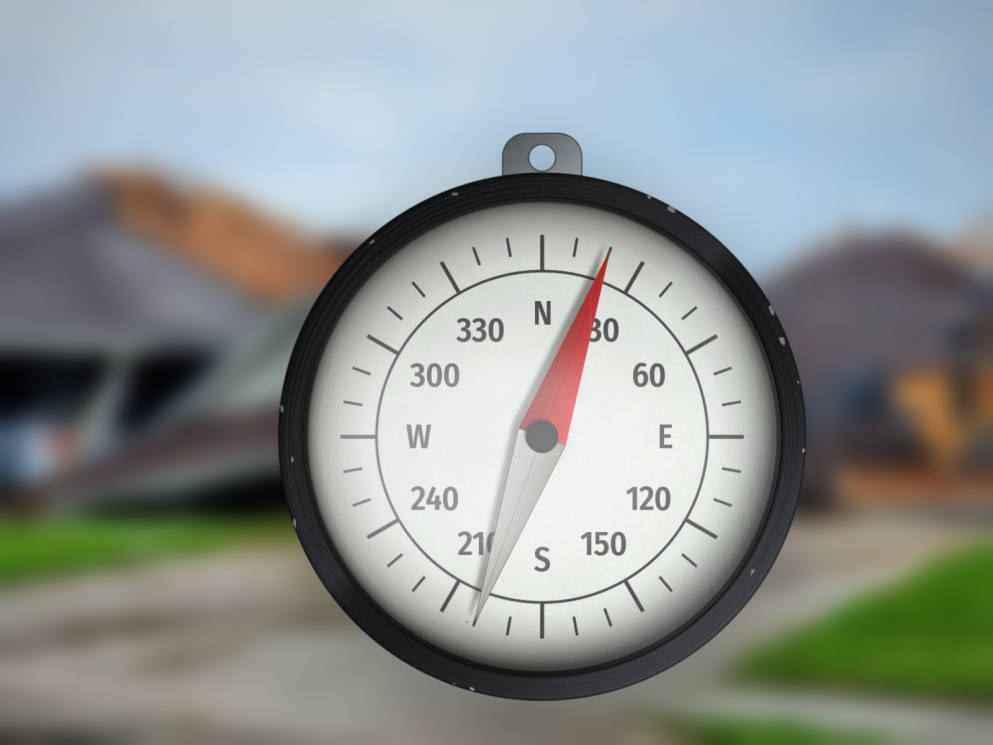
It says 20; °
